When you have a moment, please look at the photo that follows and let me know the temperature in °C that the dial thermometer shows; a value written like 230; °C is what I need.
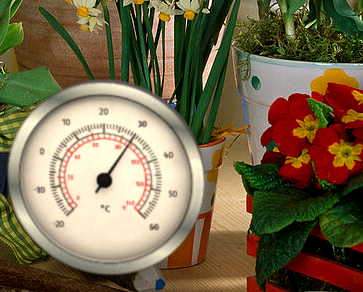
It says 30; °C
